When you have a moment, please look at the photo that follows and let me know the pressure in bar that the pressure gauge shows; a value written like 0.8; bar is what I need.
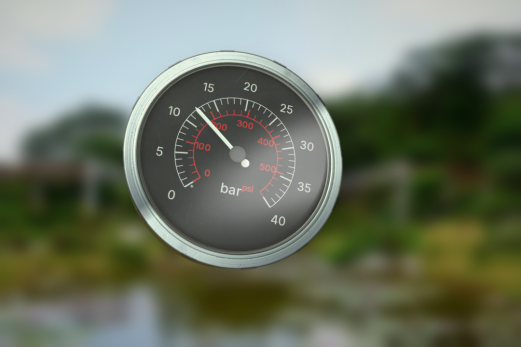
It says 12; bar
